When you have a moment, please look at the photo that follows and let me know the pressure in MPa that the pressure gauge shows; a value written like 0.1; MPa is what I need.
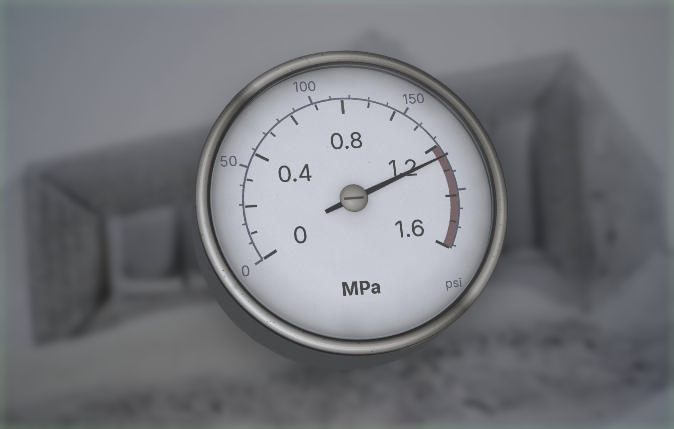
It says 1.25; MPa
